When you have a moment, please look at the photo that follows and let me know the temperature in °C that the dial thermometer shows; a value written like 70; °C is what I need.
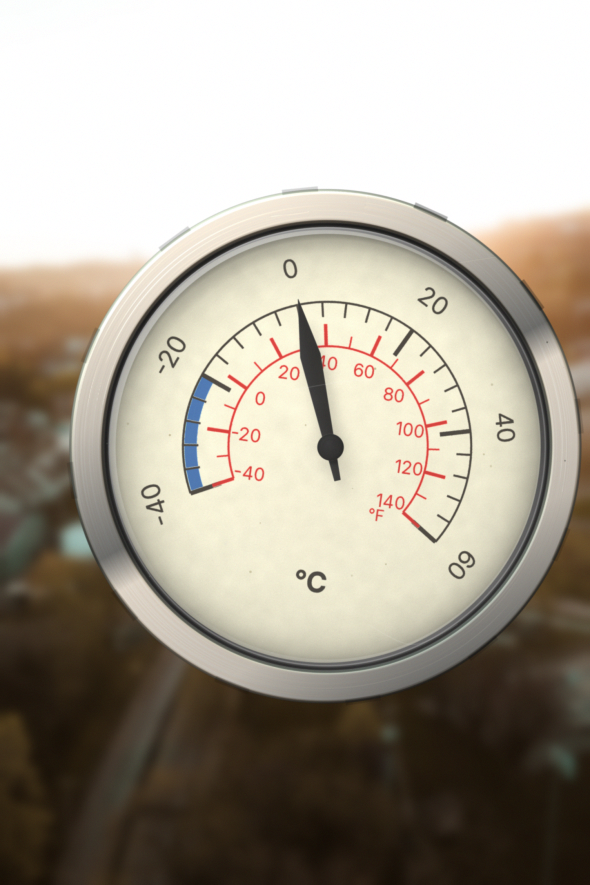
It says 0; °C
